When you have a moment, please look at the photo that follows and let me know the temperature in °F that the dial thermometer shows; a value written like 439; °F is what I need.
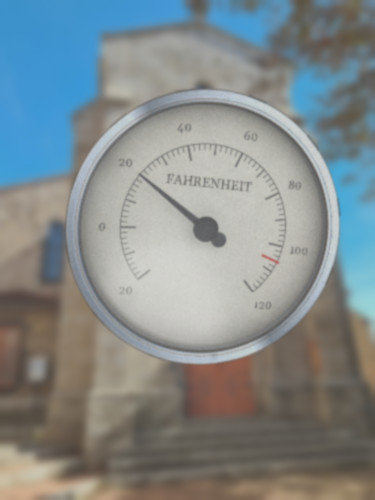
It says 20; °F
